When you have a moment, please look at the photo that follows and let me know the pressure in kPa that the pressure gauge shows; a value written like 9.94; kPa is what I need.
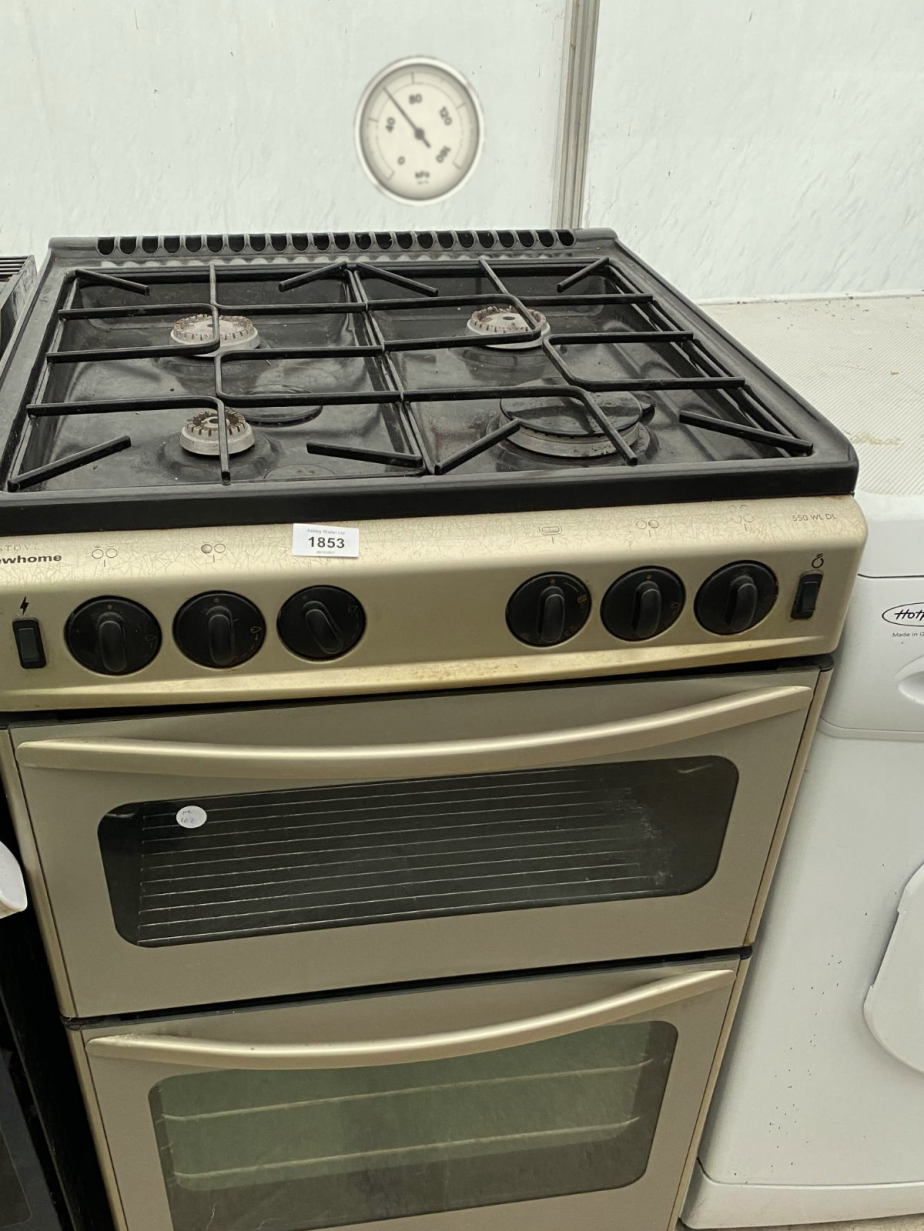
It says 60; kPa
